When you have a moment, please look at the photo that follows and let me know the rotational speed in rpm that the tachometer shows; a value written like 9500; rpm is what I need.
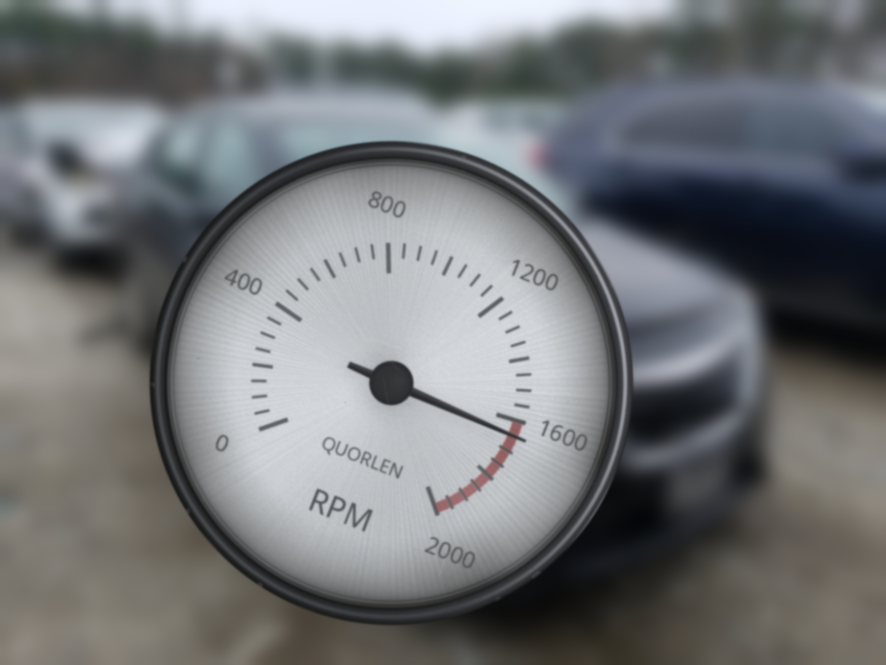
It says 1650; rpm
